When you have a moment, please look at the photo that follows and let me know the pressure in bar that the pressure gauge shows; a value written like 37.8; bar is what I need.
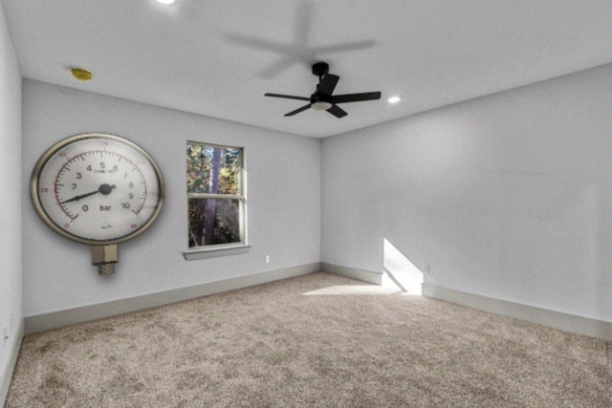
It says 1; bar
